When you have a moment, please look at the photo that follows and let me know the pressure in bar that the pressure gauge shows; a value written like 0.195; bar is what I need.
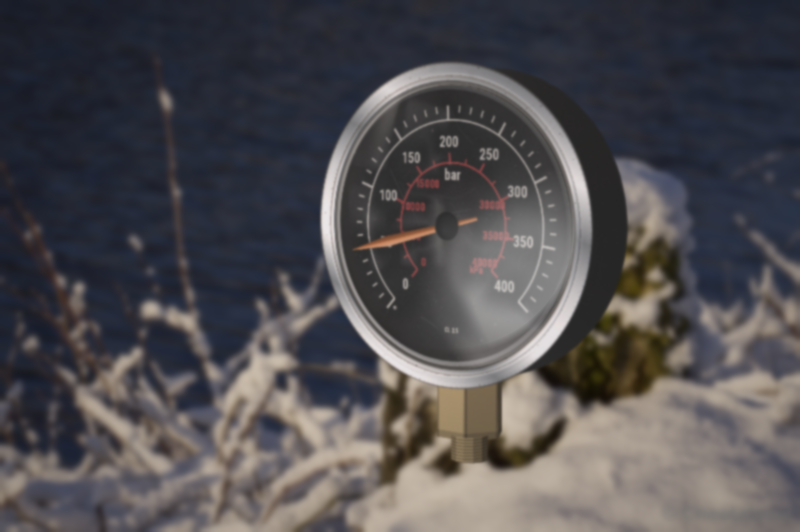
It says 50; bar
